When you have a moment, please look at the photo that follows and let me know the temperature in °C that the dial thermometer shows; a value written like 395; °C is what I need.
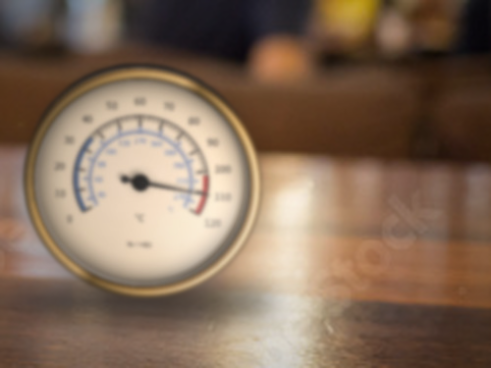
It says 110; °C
